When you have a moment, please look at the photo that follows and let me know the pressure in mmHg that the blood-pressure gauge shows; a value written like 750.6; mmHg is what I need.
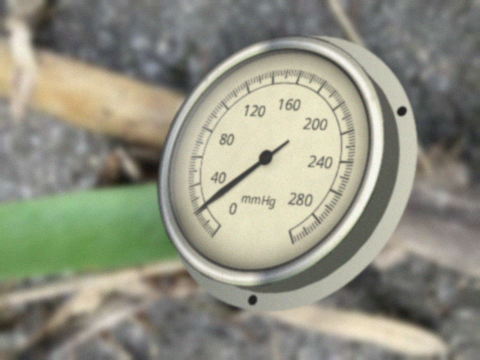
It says 20; mmHg
